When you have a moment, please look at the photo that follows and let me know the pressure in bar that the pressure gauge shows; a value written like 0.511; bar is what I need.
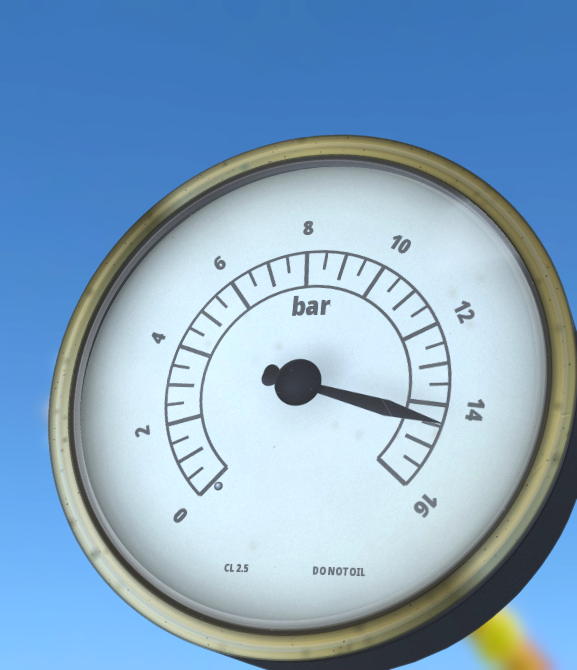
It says 14.5; bar
